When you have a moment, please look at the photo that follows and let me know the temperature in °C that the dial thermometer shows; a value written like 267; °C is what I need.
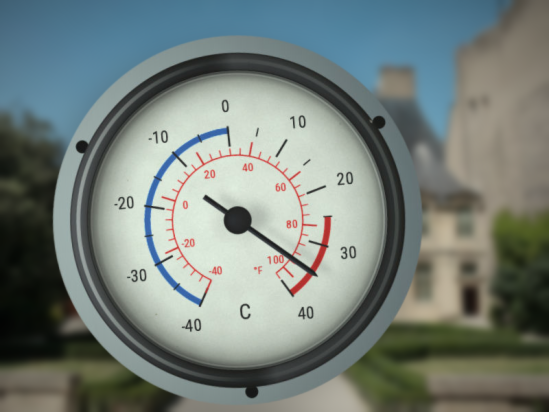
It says 35; °C
